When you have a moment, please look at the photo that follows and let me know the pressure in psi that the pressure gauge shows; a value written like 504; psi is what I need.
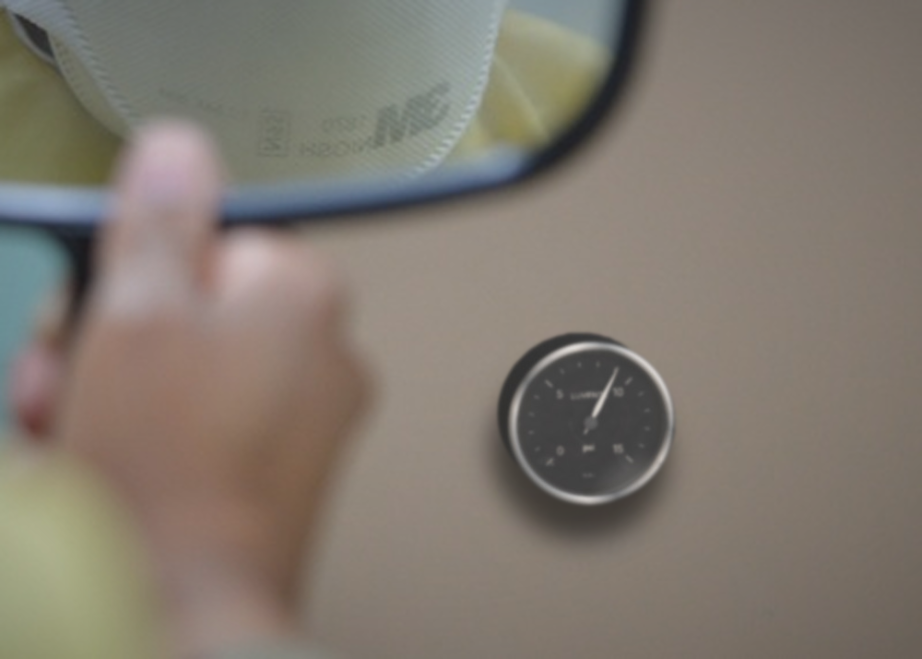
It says 9; psi
